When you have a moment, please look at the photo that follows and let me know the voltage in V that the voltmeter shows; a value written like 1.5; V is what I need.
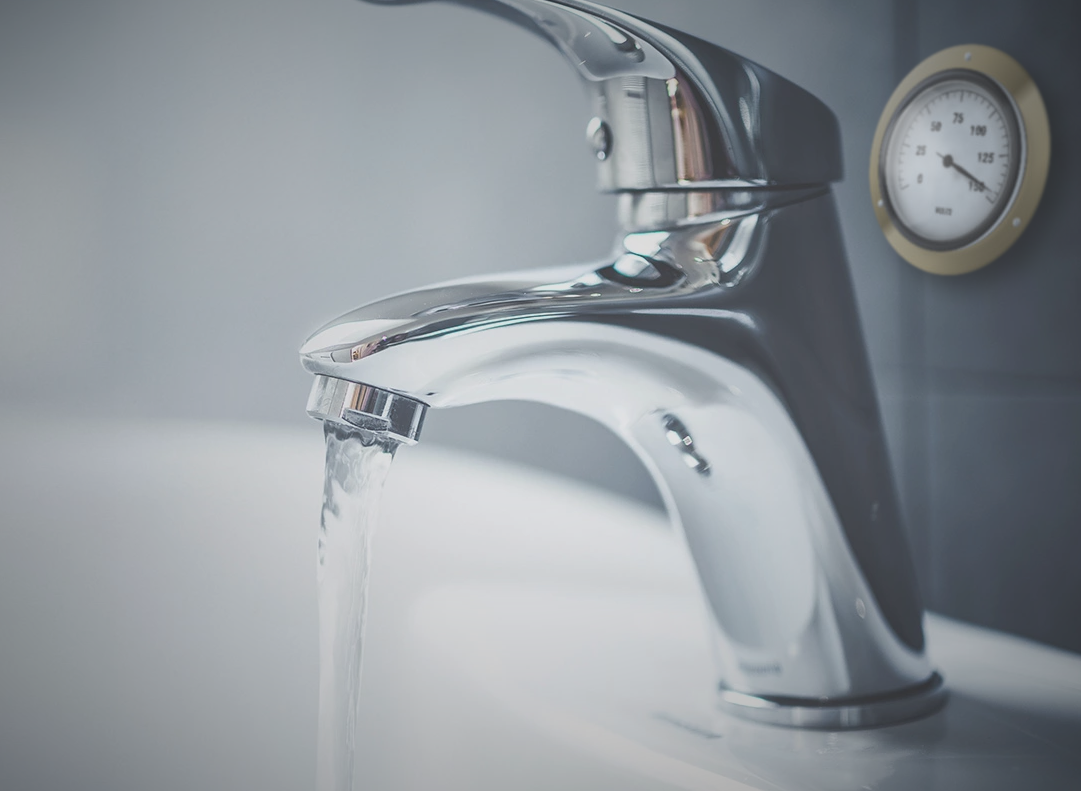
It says 145; V
